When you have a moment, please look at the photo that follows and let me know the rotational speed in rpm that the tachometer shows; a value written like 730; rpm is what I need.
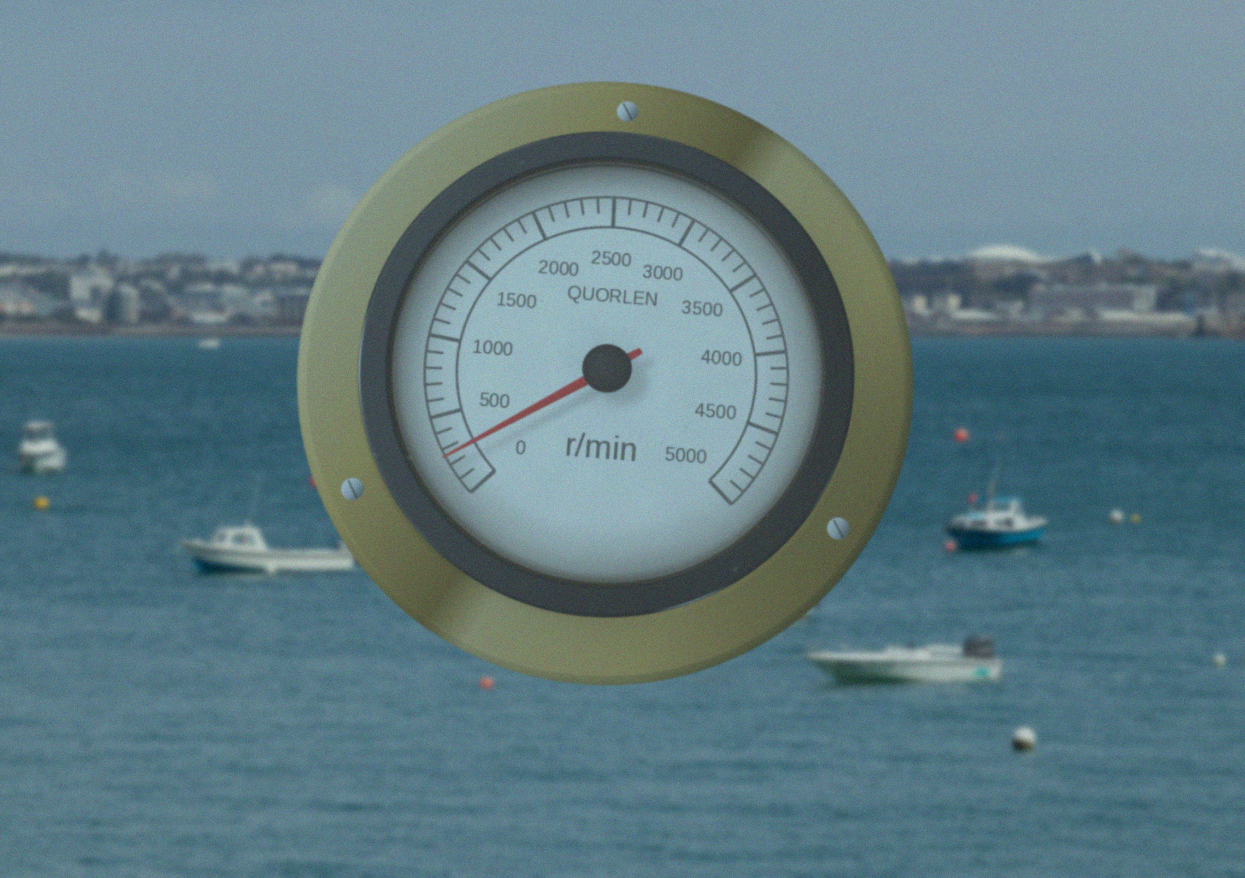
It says 250; rpm
